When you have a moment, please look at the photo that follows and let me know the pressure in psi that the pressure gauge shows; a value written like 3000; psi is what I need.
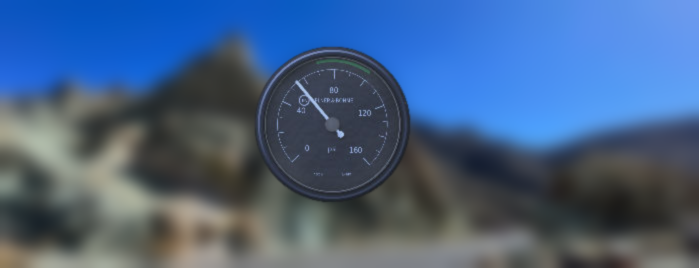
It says 55; psi
